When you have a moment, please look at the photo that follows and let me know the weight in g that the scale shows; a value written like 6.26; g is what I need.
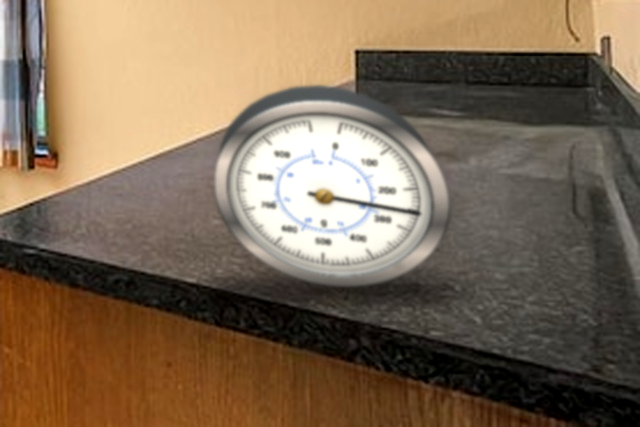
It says 250; g
